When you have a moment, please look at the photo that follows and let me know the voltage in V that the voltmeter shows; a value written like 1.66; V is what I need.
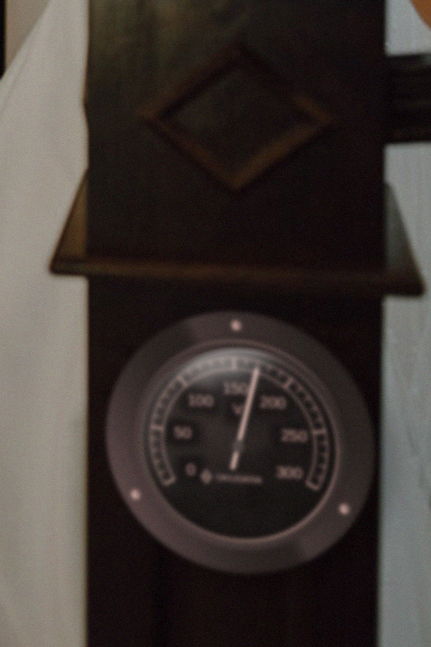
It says 170; V
